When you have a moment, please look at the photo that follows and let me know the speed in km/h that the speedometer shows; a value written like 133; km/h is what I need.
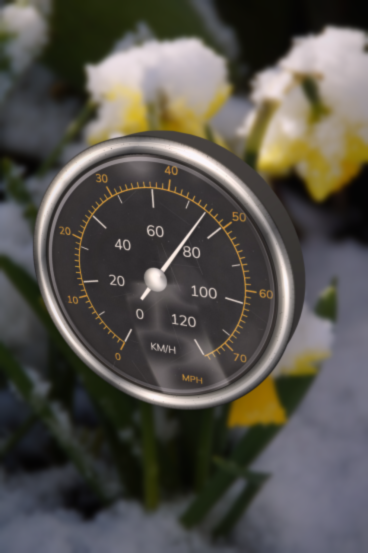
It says 75; km/h
